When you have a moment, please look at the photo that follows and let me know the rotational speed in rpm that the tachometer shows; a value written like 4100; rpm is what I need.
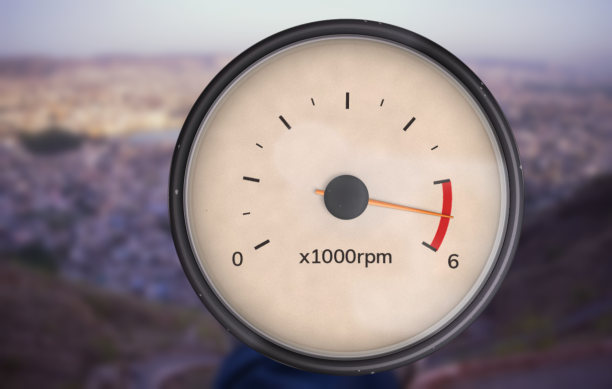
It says 5500; rpm
